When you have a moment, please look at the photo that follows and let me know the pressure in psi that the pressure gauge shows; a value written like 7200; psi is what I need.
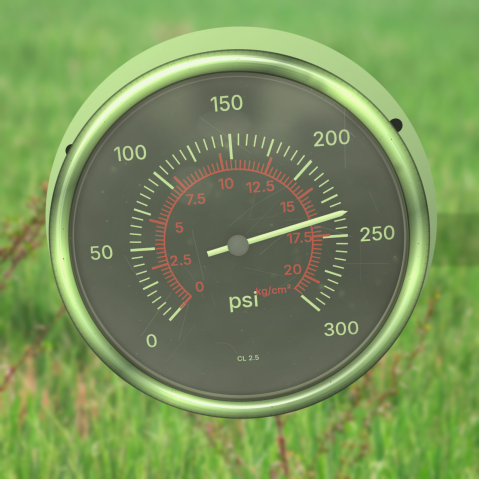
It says 235; psi
